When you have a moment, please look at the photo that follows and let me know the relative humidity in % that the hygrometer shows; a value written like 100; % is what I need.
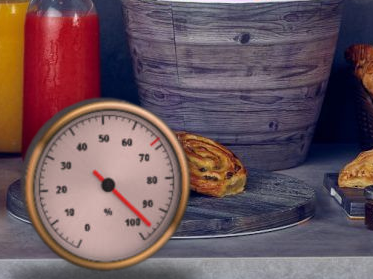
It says 96; %
